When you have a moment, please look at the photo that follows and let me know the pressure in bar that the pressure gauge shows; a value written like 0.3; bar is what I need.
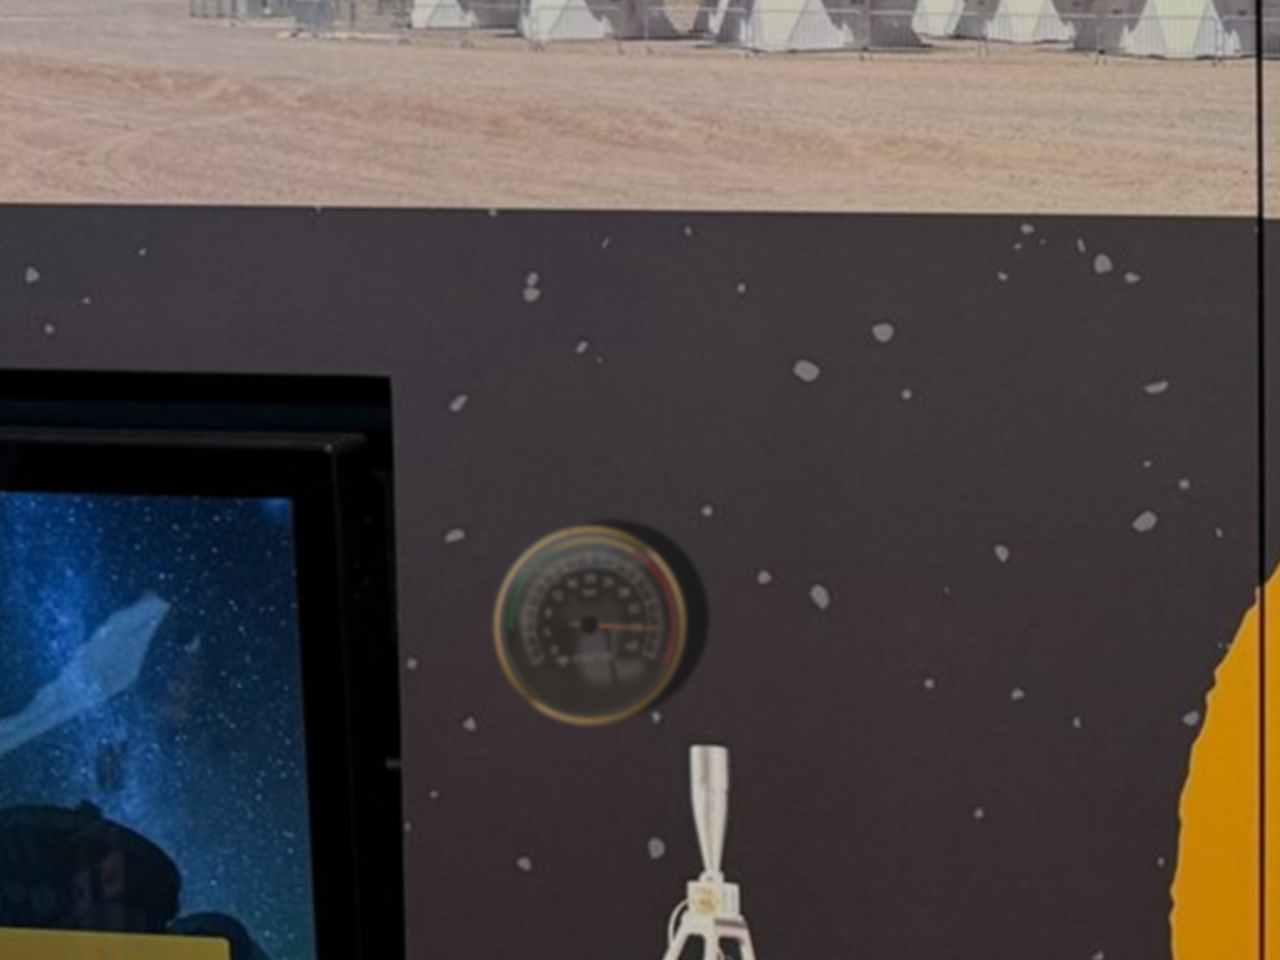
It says 36; bar
